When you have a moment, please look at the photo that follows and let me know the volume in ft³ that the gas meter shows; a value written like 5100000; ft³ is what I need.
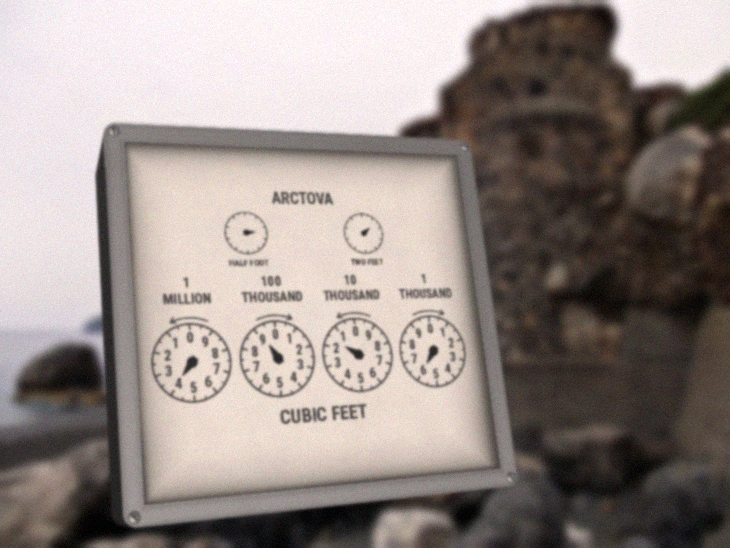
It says 391600; ft³
